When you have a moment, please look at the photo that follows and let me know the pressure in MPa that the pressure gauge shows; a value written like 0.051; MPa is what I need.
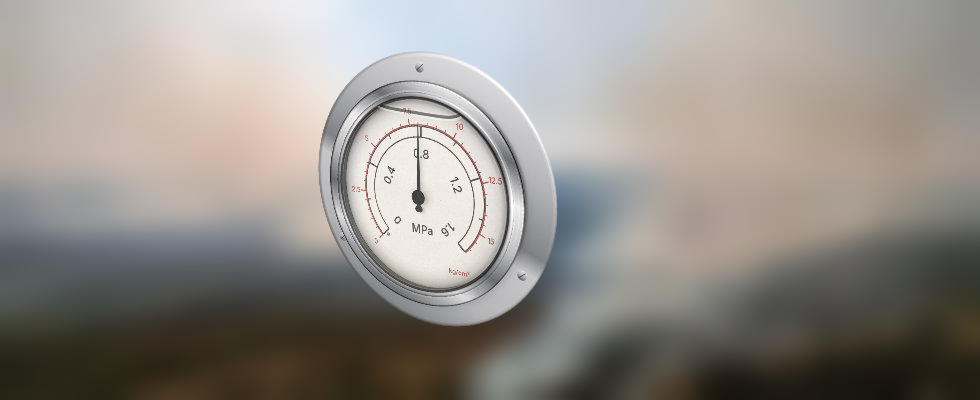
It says 0.8; MPa
